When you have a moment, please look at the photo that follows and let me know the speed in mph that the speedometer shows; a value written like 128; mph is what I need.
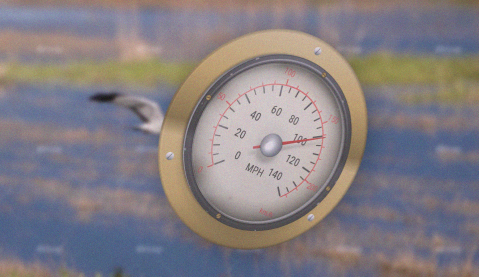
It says 100; mph
